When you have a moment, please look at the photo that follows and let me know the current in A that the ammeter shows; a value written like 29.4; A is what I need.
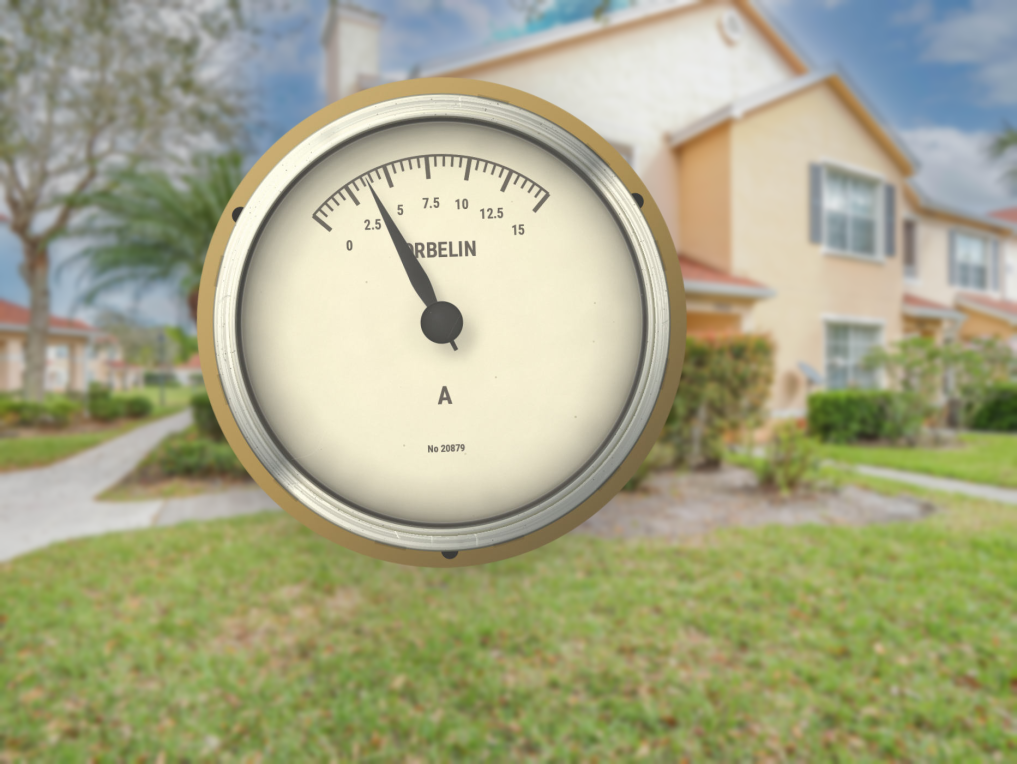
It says 3.75; A
